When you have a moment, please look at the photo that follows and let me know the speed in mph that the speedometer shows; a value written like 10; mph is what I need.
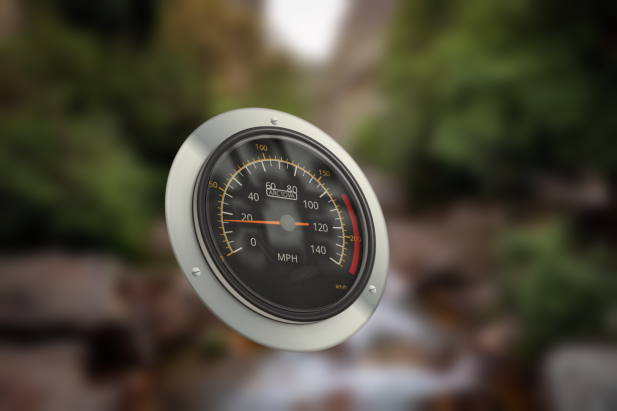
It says 15; mph
